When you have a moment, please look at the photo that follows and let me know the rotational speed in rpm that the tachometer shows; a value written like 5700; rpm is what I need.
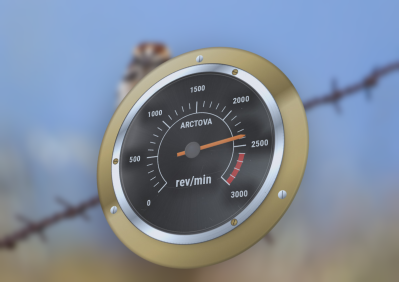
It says 2400; rpm
